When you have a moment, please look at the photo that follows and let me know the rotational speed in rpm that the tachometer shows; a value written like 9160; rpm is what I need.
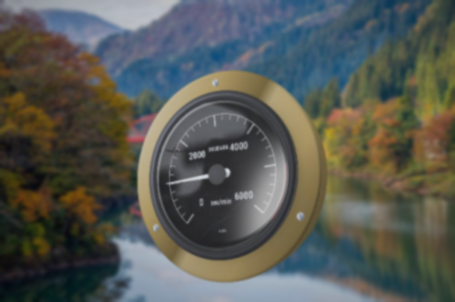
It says 1000; rpm
